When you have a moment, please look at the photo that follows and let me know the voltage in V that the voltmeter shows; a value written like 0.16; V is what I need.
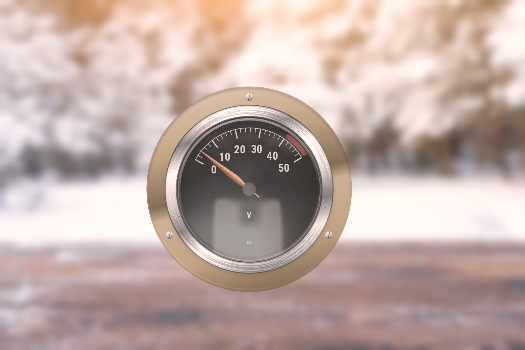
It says 4; V
